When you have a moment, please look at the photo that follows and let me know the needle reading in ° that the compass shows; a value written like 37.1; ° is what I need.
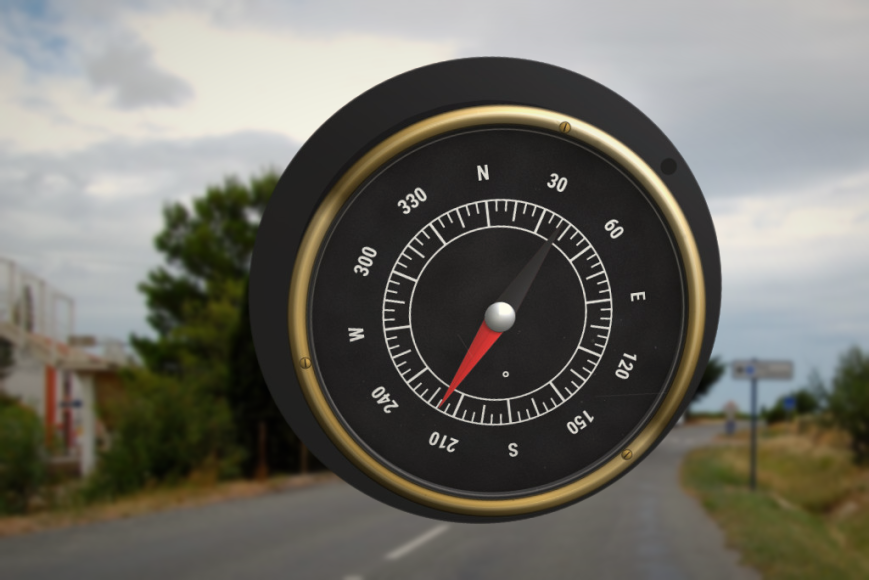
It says 220; °
